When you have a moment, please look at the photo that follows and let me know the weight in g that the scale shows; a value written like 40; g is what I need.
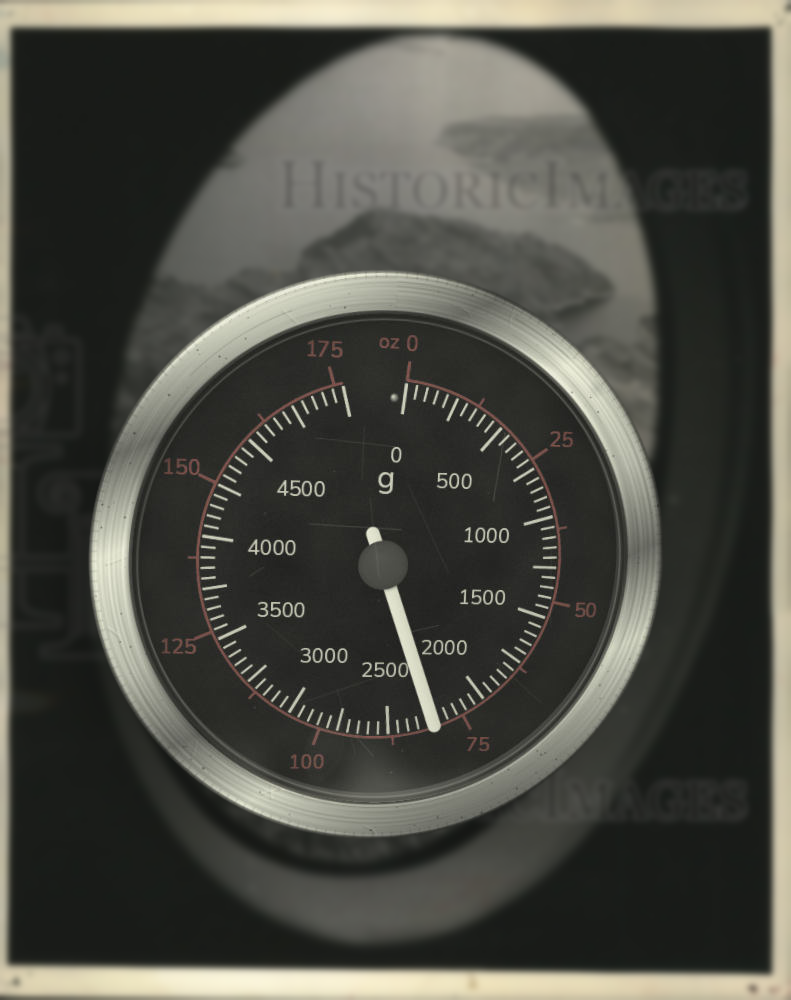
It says 2275; g
